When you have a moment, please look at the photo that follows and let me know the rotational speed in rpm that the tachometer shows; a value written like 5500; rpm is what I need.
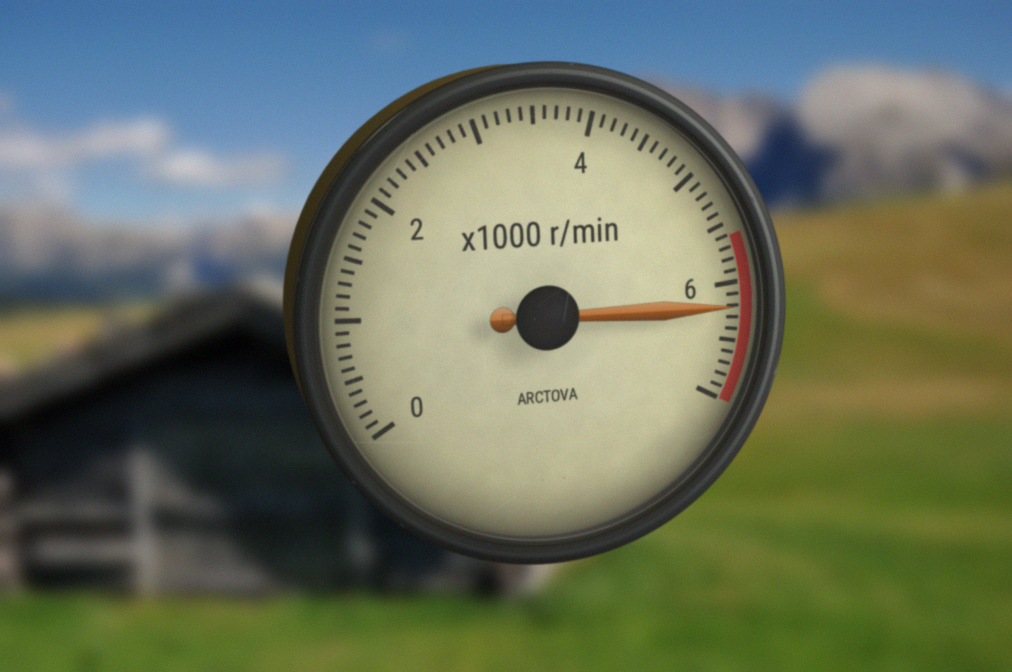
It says 6200; rpm
